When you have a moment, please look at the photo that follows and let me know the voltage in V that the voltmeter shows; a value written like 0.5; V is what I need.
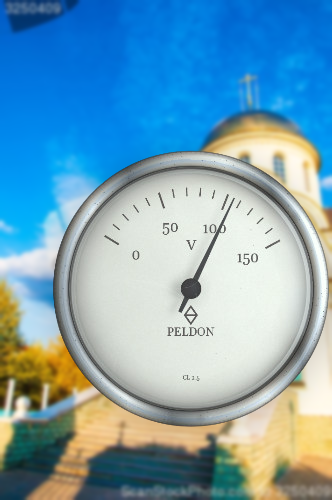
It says 105; V
